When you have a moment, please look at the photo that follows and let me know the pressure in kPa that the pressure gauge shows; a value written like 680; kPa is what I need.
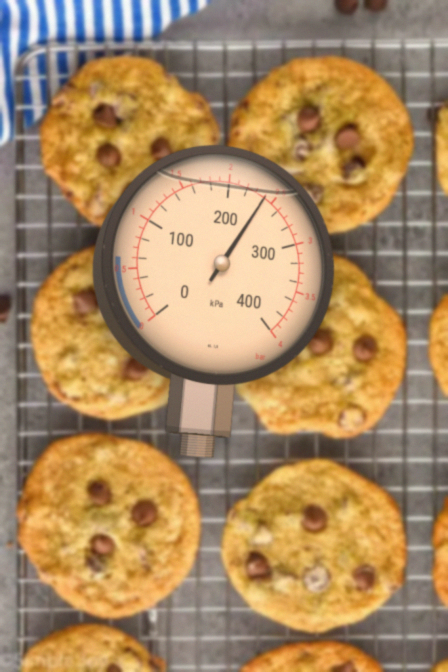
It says 240; kPa
